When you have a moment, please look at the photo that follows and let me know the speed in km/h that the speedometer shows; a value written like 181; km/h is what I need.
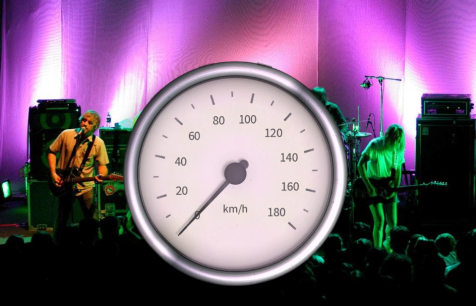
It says 0; km/h
